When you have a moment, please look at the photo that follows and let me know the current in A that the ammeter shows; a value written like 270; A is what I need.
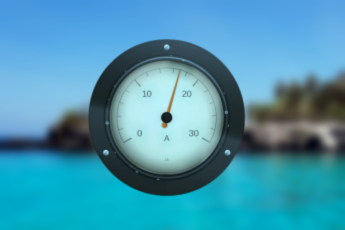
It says 17; A
